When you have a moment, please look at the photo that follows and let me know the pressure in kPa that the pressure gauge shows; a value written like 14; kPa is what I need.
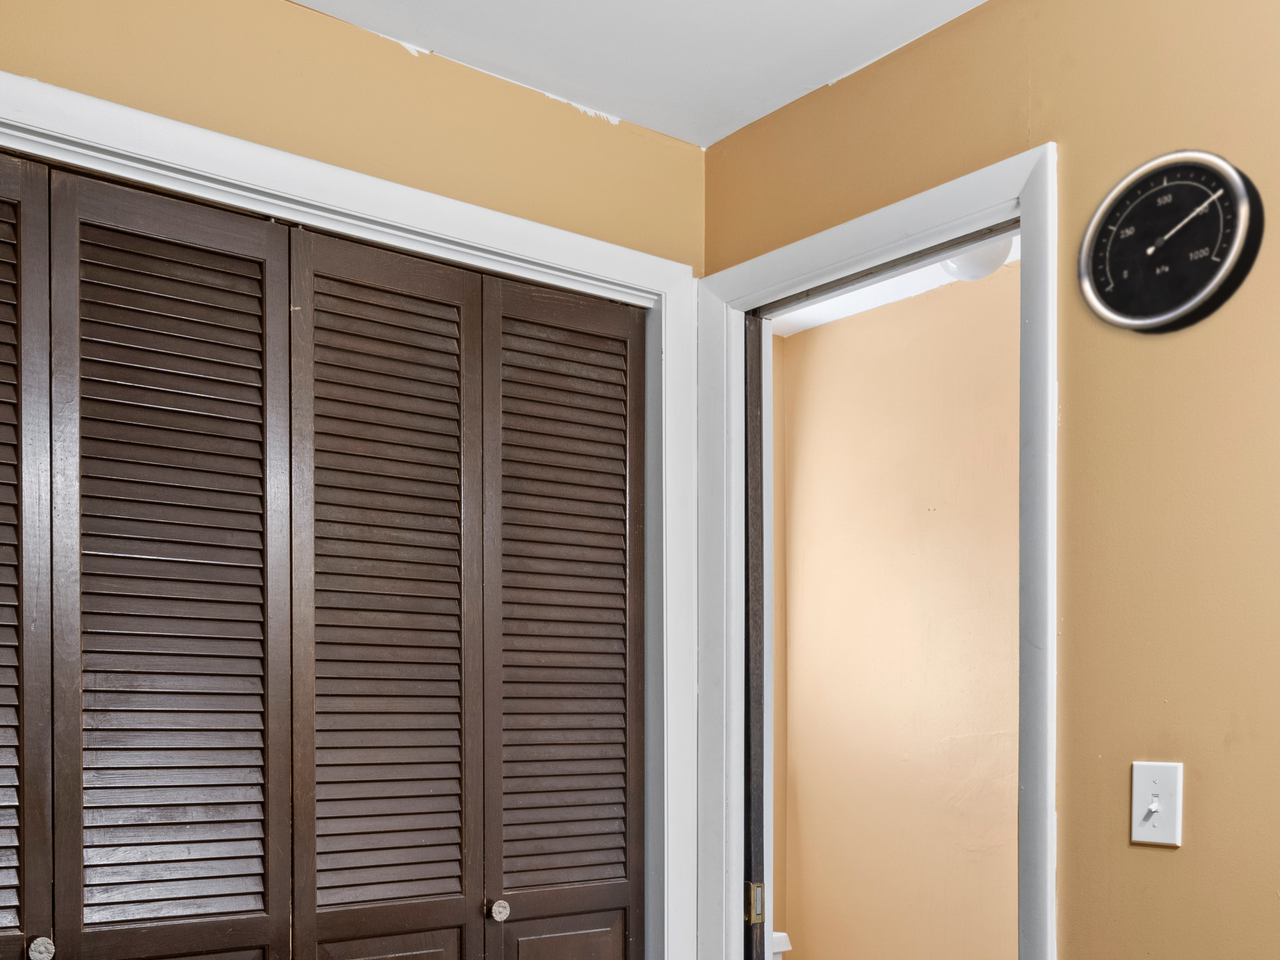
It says 750; kPa
